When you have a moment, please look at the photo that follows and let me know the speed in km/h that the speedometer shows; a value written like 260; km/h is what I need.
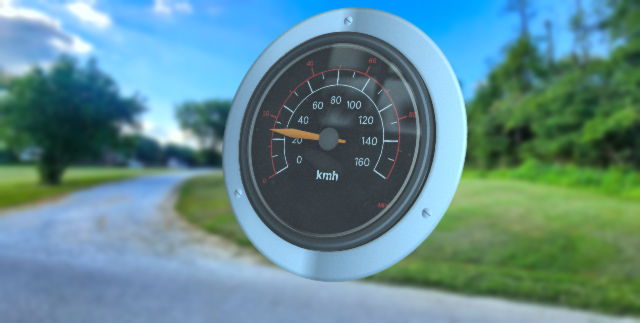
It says 25; km/h
